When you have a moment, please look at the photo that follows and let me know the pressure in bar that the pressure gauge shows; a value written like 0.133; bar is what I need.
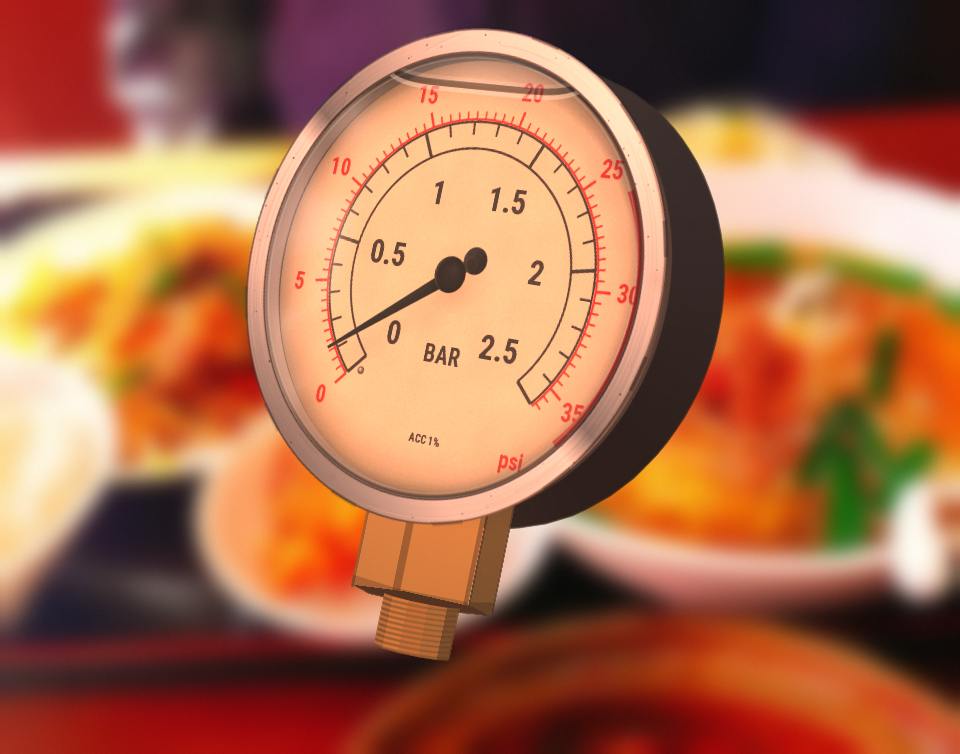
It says 0.1; bar
